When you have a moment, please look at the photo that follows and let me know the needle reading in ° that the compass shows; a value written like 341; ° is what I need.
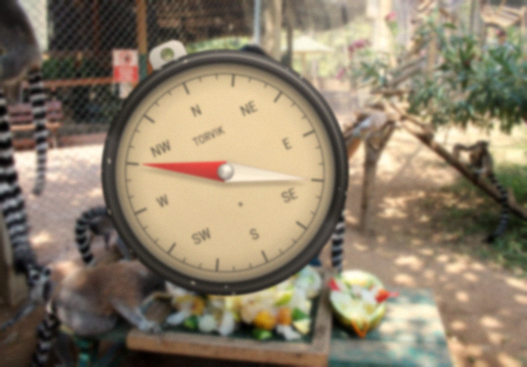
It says 300; °
